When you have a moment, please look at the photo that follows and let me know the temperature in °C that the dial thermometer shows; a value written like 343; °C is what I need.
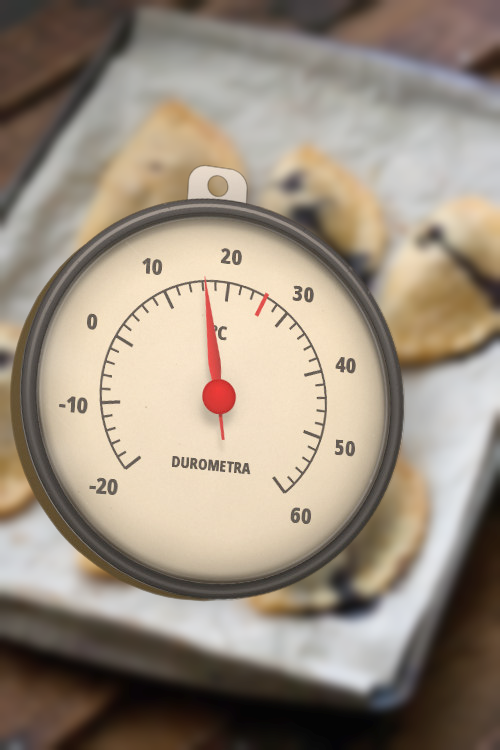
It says 16; °C
